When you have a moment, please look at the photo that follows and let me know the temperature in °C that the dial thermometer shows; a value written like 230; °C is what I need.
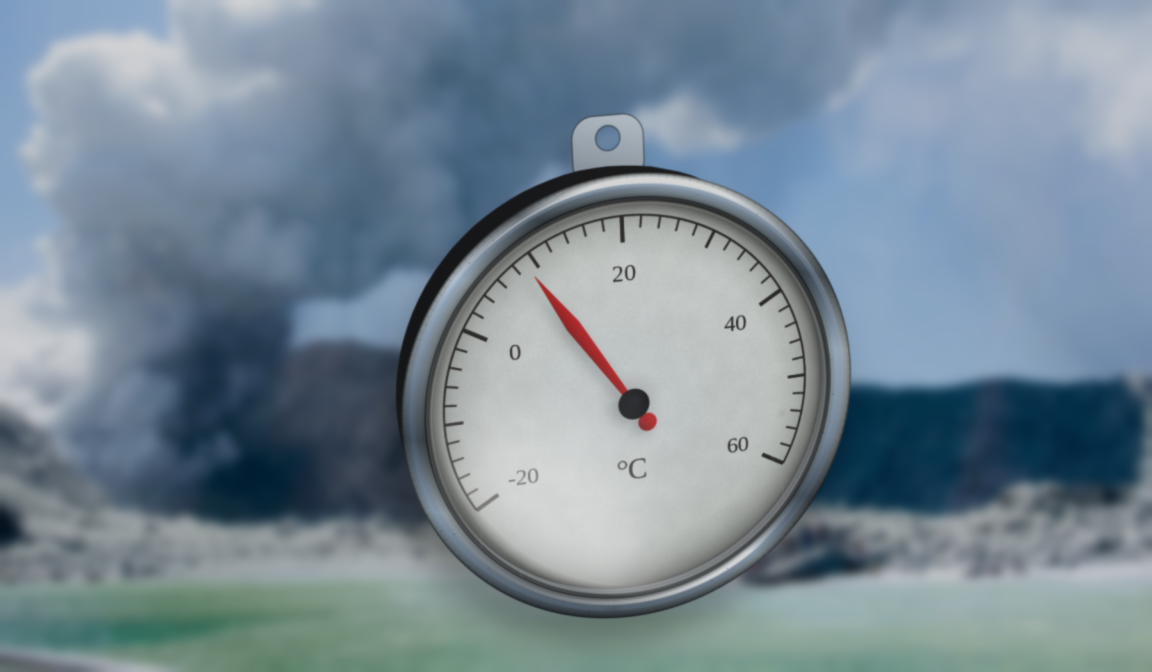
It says 9; °C
